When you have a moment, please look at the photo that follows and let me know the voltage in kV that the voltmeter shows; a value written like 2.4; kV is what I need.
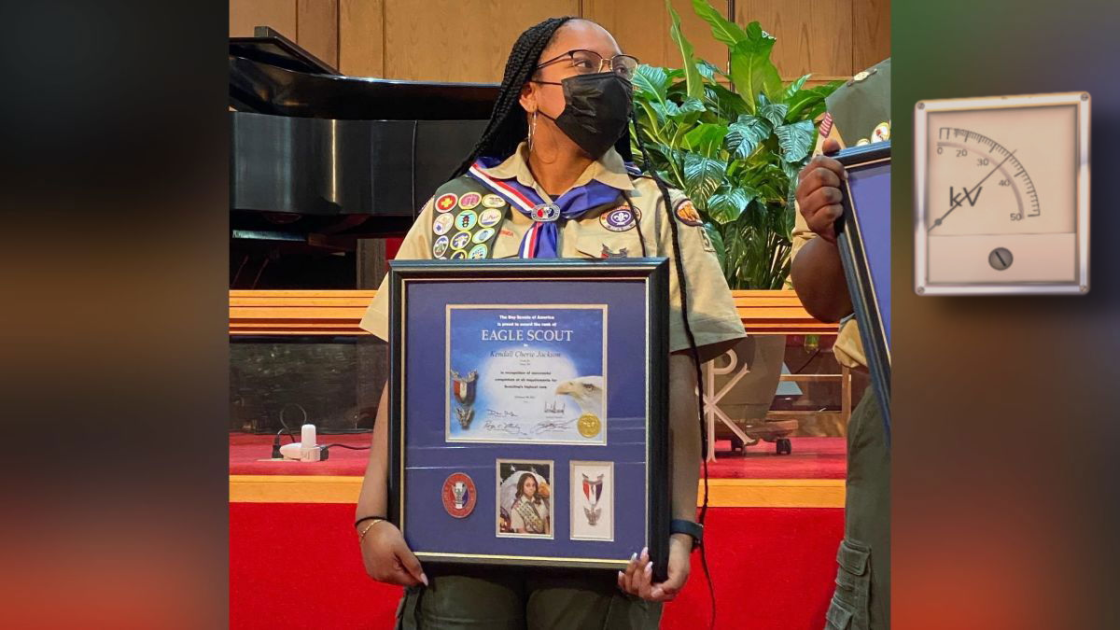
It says 35; kV
